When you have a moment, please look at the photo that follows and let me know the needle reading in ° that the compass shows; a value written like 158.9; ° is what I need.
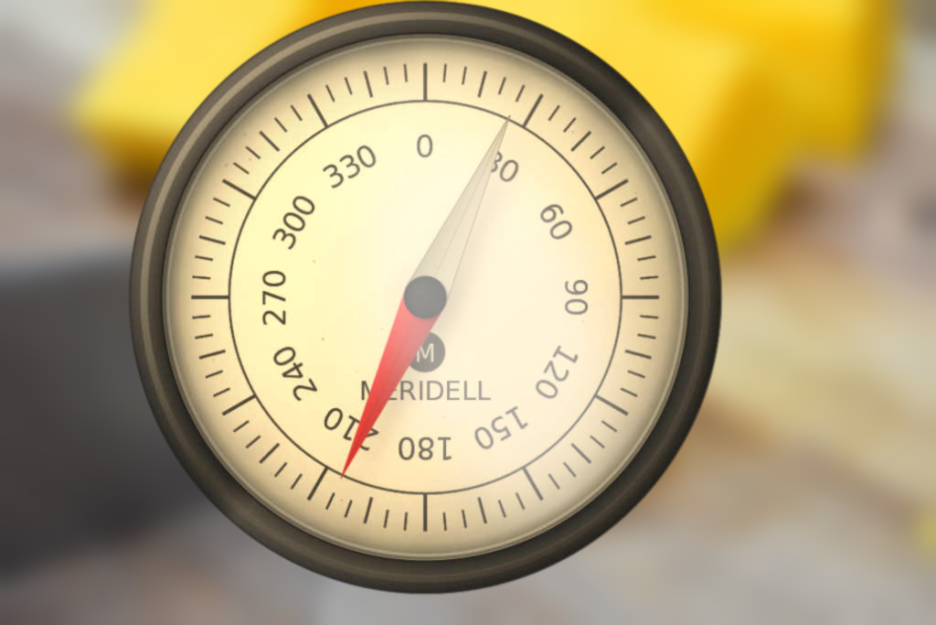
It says 205; °
